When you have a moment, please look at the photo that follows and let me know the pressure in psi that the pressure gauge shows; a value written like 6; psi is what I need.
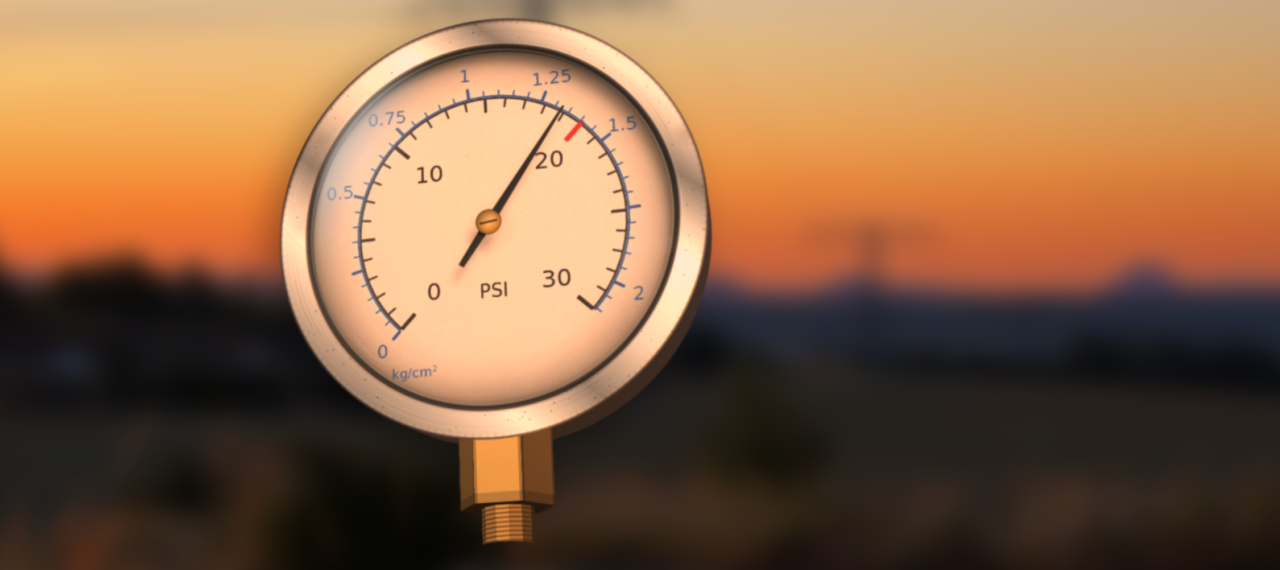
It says 19; psi
